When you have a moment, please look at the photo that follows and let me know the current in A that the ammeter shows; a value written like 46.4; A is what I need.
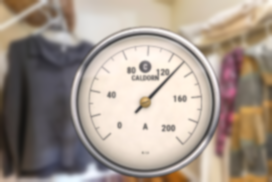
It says 130; A
